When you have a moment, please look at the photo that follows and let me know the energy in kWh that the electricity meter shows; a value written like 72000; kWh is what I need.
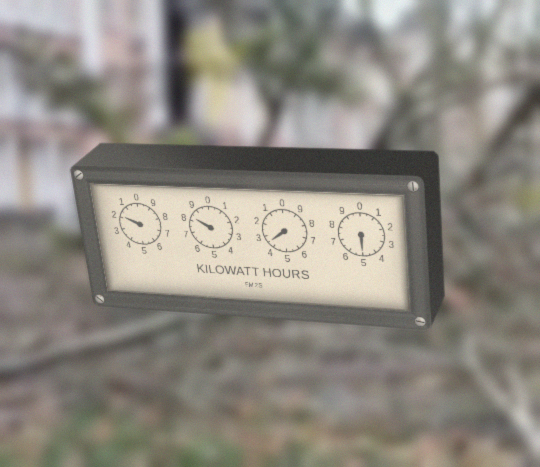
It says 1835; kWh
